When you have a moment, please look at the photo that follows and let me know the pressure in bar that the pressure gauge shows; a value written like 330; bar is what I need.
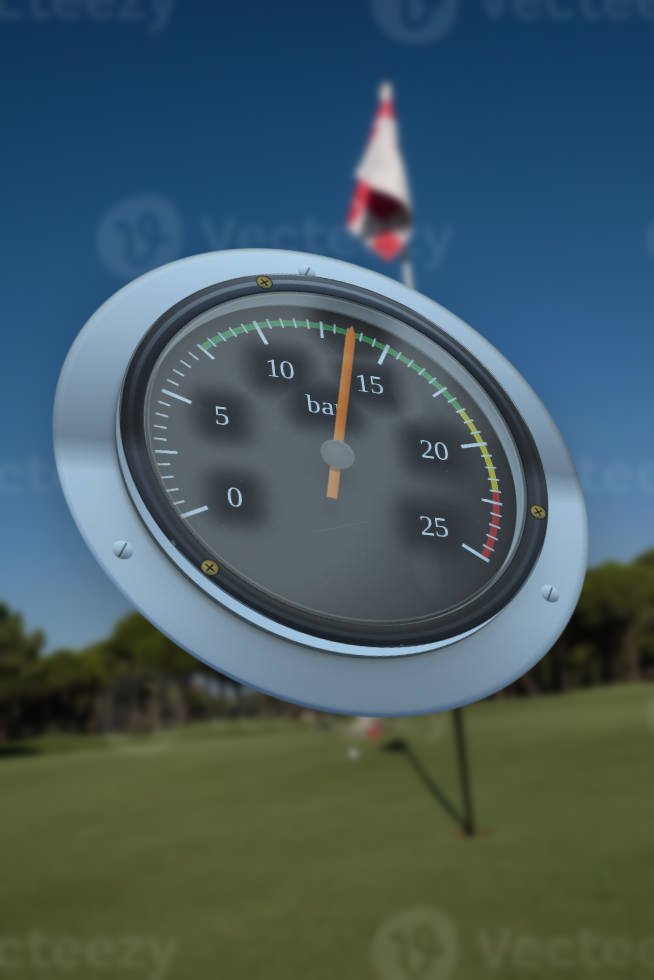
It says 13.5; bar
